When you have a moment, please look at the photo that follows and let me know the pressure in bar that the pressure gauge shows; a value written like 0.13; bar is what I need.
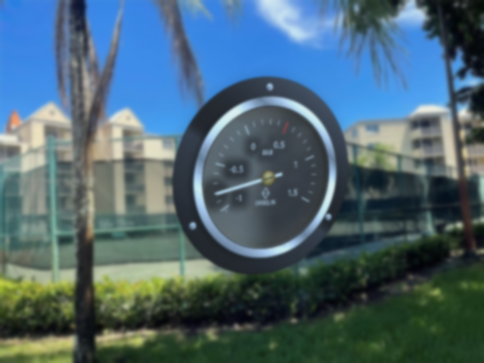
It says -0.8; bar
